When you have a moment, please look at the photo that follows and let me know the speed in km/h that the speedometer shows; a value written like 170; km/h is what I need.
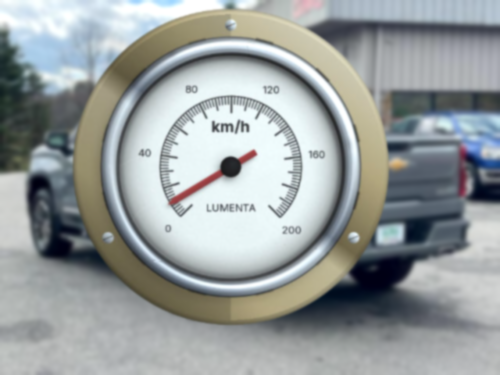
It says 10; km/h
